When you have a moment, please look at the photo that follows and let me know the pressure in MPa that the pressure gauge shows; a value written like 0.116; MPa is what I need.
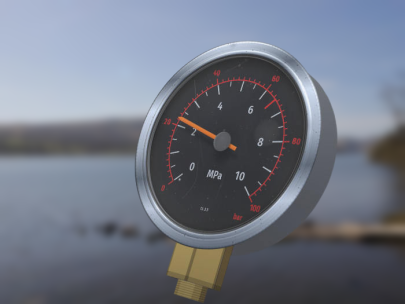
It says 2.25; MPa
